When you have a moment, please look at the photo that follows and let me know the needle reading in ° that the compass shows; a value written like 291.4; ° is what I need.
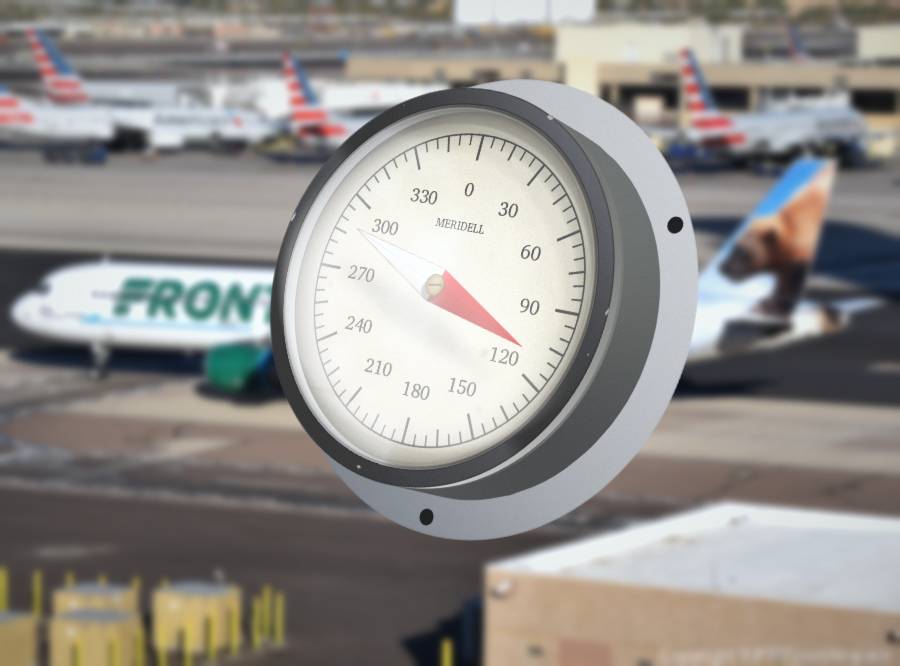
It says 110; °
